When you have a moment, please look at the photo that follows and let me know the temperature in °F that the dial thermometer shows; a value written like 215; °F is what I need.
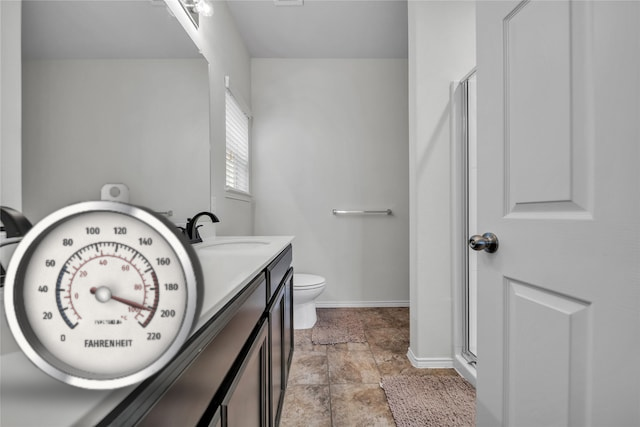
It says 200; °F
